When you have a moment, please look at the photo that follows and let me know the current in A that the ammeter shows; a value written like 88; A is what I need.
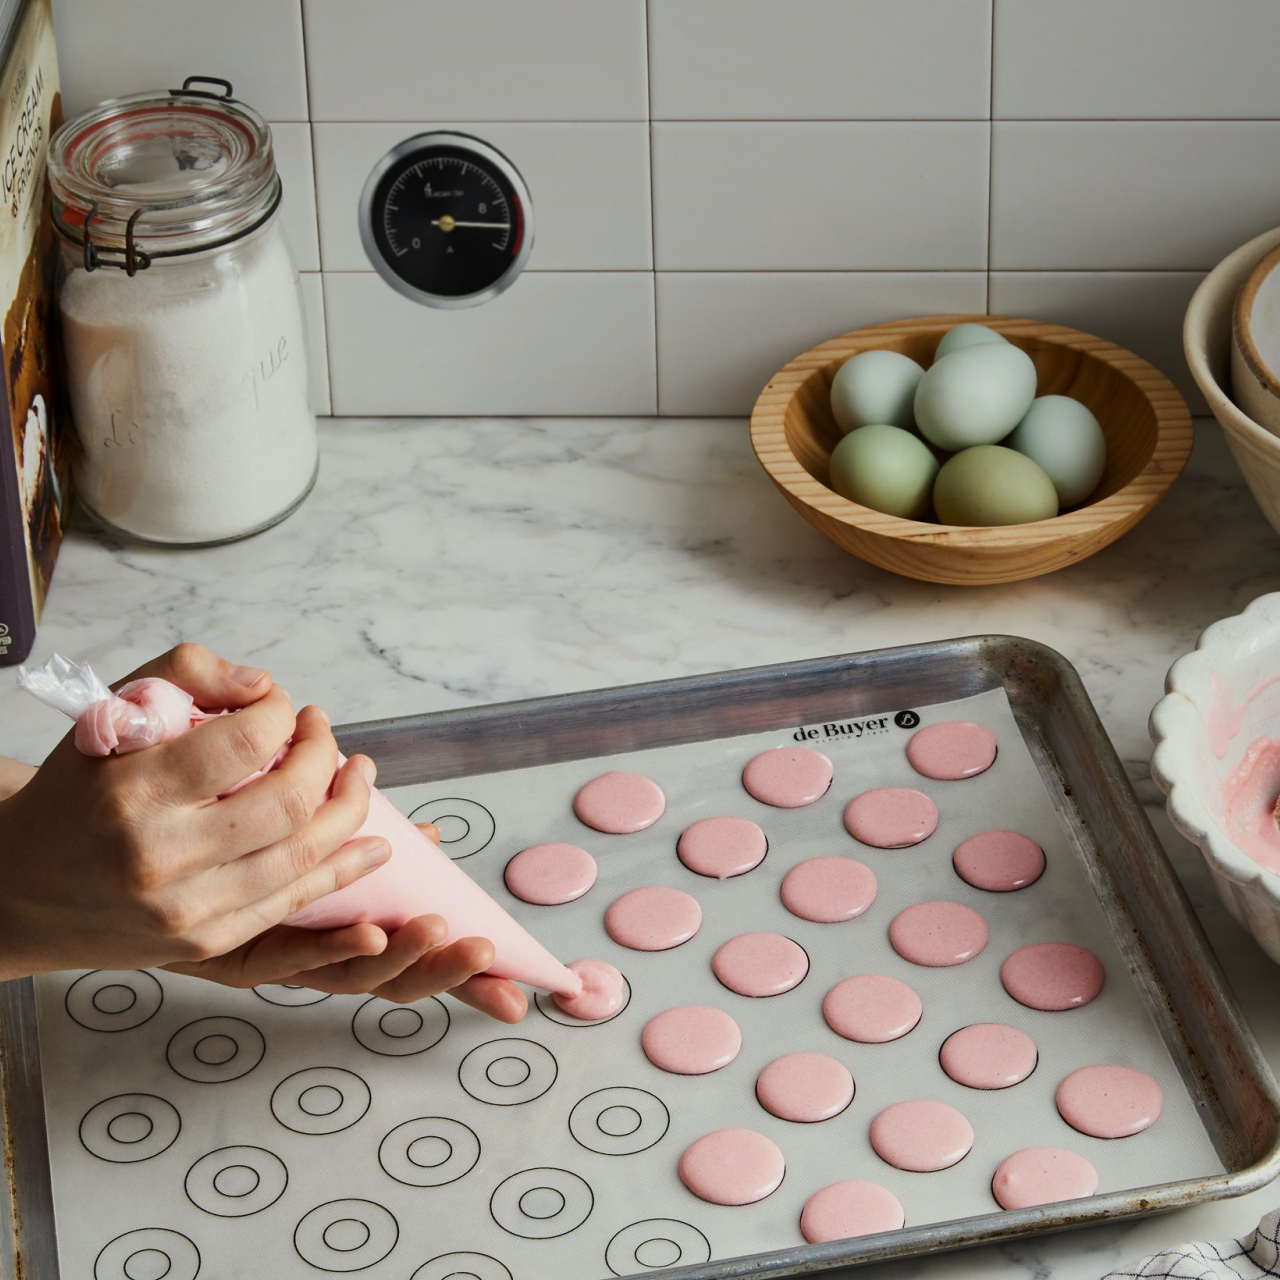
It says 9; A
